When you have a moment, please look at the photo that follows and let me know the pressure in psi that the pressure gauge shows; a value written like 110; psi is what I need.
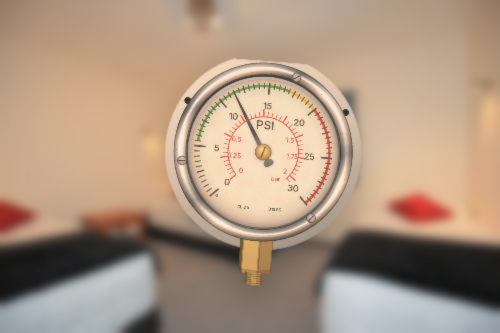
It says 11.5; psi
